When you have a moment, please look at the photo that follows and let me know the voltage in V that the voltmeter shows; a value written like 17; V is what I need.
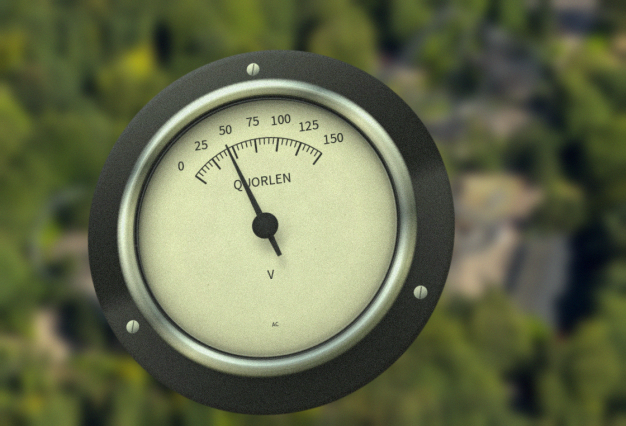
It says 45; V
